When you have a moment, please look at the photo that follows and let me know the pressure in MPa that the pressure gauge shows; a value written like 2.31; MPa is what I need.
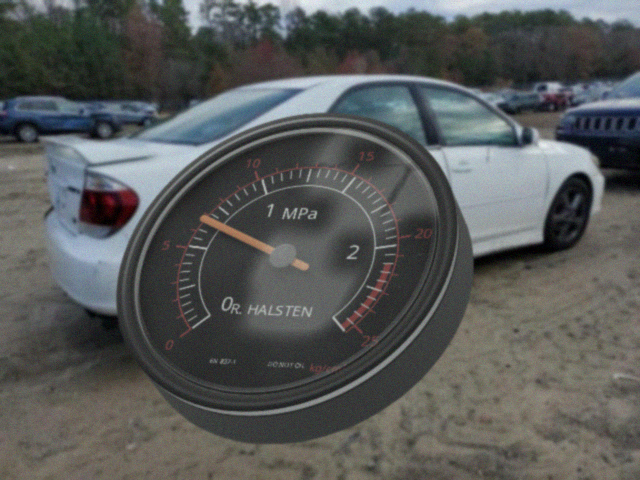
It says 0.65; MPa
